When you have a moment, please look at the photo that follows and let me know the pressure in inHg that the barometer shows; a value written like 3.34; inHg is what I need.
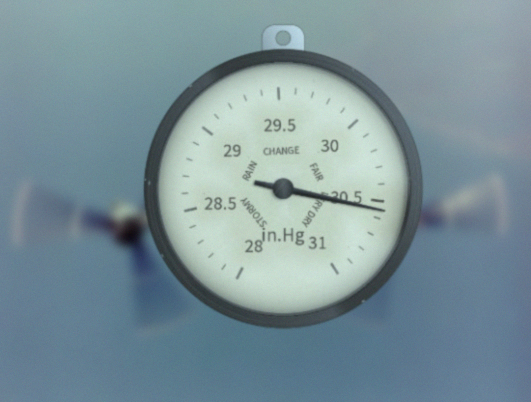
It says 30.55; inHg
